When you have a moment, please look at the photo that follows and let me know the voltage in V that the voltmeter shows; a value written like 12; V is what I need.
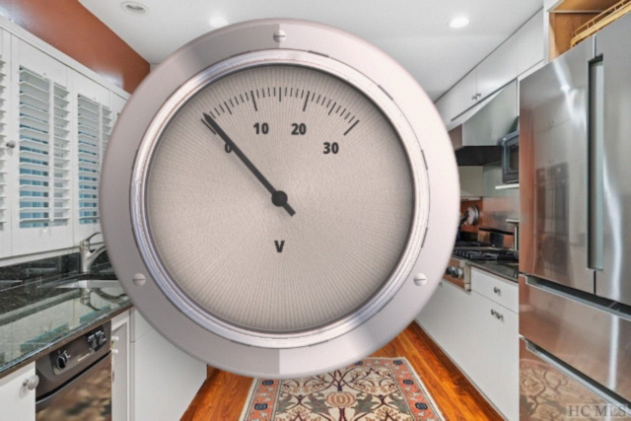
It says 1; V
